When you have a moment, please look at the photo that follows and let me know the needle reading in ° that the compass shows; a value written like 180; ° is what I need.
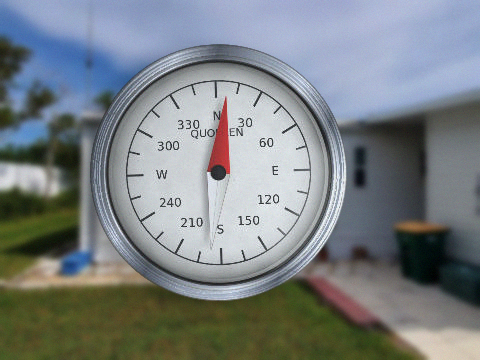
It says 7.5; °
